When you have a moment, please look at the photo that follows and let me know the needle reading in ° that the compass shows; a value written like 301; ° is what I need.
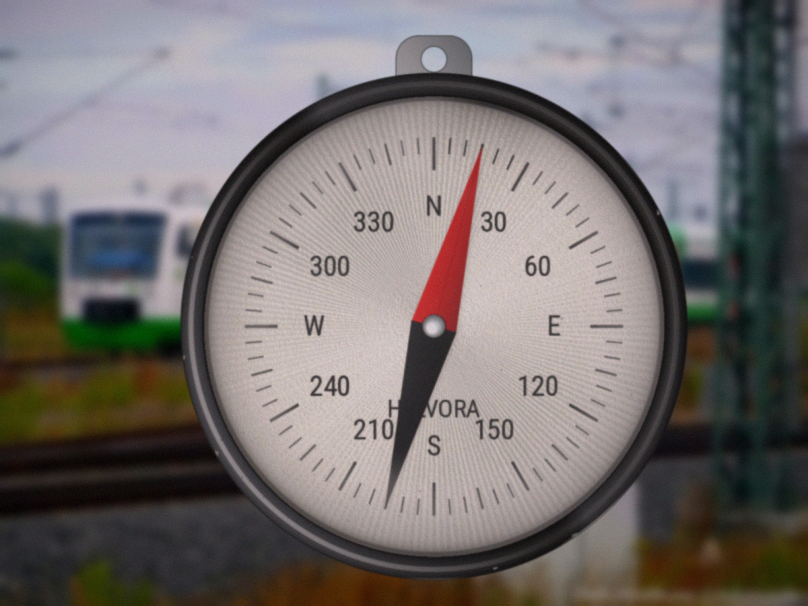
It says 15; °
